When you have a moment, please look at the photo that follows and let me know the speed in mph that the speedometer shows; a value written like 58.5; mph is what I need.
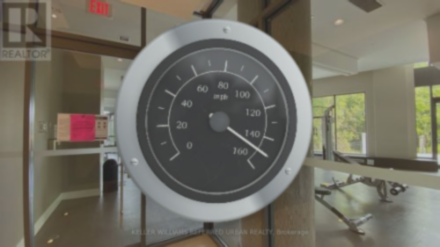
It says 150; mph
